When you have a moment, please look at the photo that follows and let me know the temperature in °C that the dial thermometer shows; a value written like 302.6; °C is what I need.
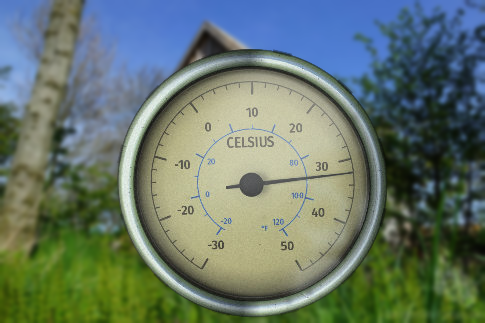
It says 32; °C
